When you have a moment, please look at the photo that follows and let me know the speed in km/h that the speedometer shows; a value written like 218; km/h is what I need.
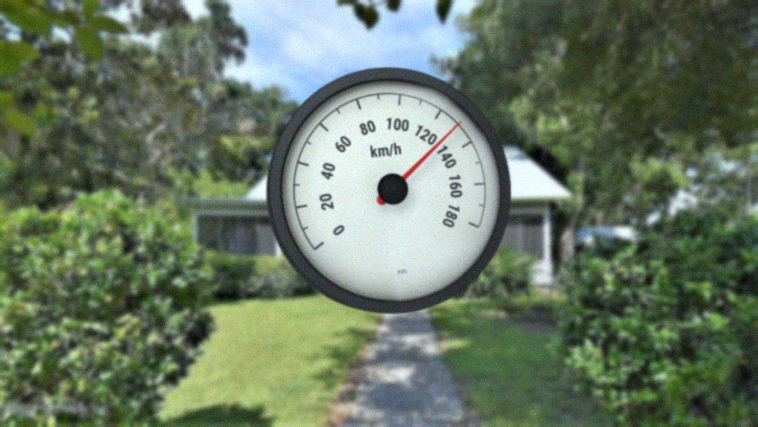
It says 130; km/h
